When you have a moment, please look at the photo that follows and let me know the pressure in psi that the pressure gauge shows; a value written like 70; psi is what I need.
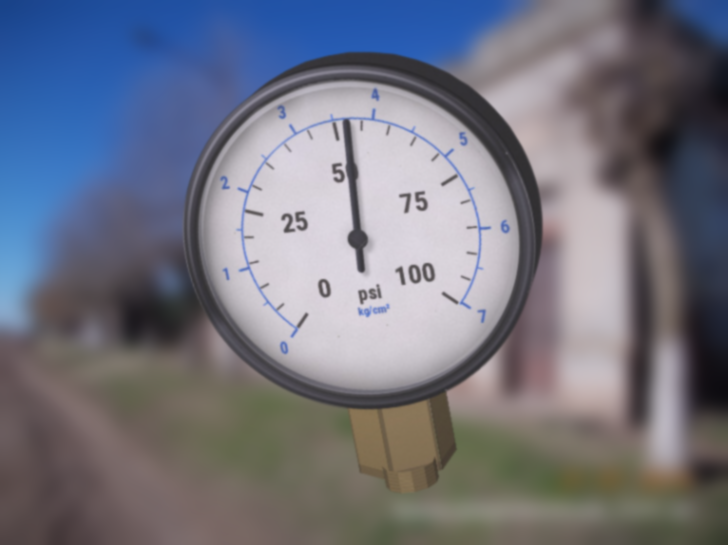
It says 52.5; psi
